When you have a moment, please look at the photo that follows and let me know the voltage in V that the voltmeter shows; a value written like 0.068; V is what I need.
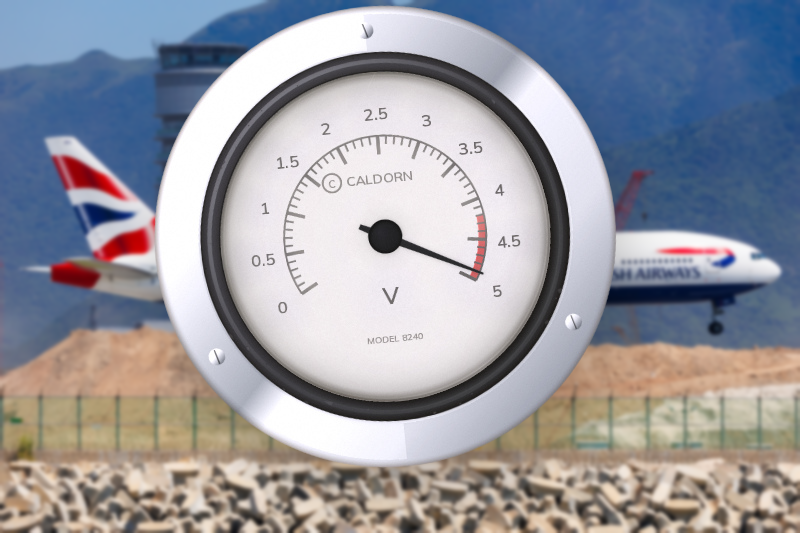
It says 4.9; V
